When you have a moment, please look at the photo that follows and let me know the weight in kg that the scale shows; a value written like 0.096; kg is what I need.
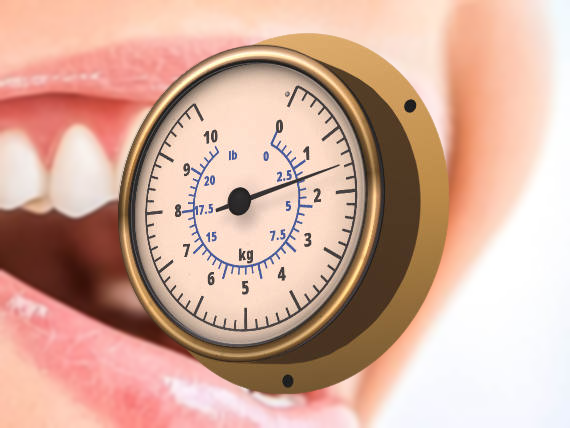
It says 1.6; kg
